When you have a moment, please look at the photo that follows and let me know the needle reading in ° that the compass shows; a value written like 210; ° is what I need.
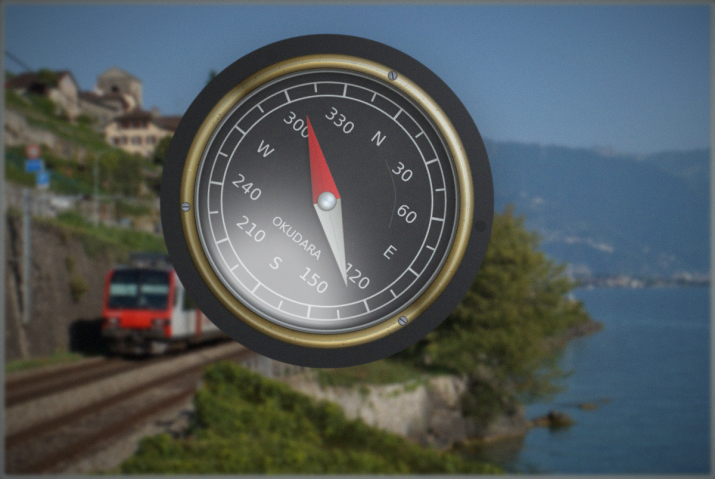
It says 307.5; °
